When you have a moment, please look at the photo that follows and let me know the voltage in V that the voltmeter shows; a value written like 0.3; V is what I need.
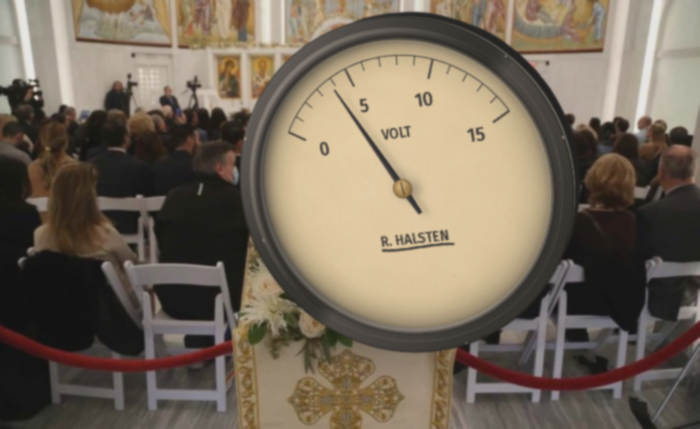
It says 4; V
